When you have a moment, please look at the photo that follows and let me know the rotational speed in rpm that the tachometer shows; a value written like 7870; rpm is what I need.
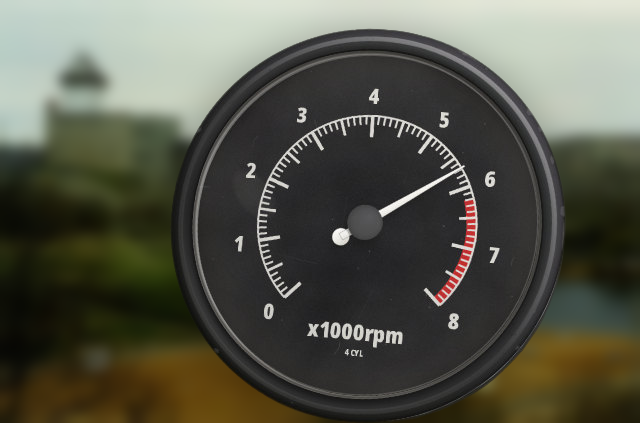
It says 5700; rpm
